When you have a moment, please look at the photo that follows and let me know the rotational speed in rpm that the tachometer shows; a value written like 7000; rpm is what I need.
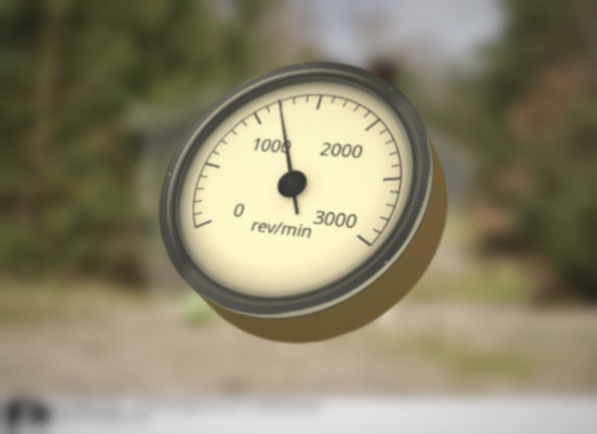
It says 1200; rpm
